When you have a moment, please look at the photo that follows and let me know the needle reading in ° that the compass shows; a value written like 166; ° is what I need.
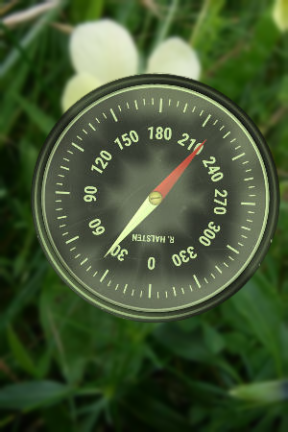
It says 217.5; °
